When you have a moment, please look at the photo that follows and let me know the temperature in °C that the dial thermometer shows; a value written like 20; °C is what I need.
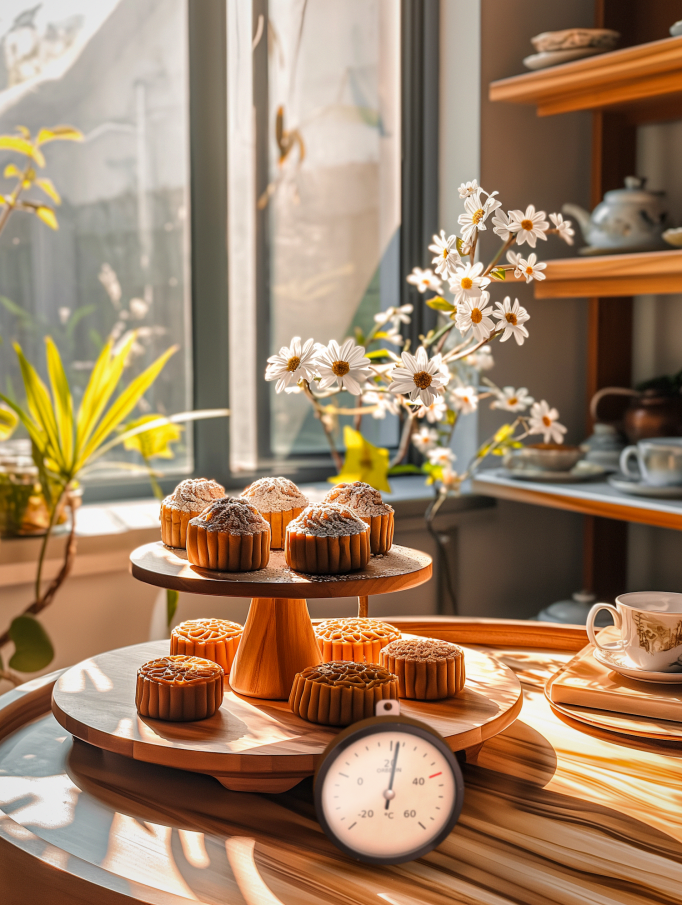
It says 22; °C
